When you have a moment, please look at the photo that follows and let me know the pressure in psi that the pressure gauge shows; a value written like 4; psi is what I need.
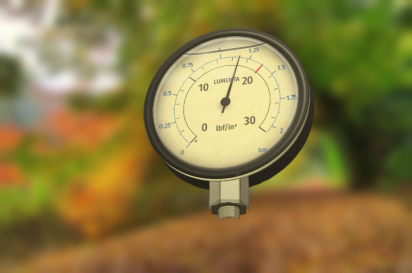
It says 17; psi
